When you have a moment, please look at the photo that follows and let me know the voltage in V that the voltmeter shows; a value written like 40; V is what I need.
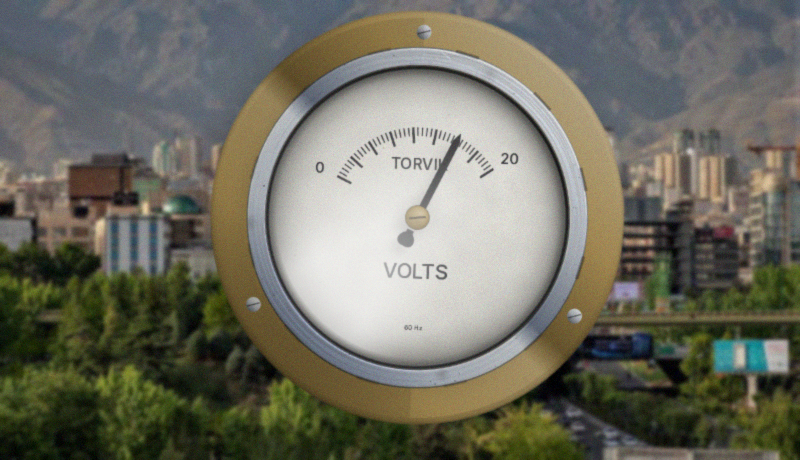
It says 15; V
